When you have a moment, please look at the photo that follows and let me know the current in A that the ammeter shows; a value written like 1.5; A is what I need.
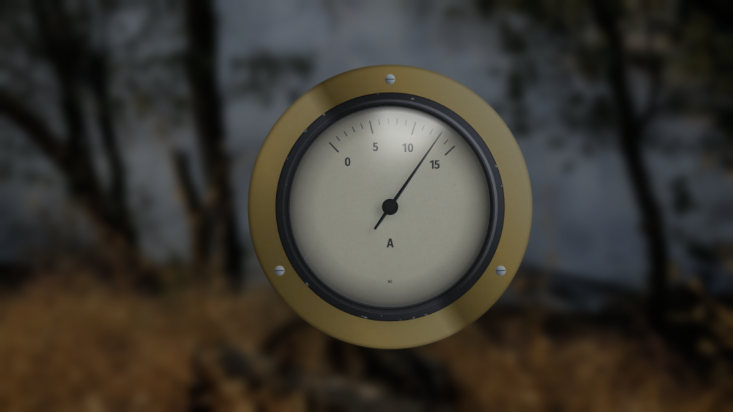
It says 13; A
